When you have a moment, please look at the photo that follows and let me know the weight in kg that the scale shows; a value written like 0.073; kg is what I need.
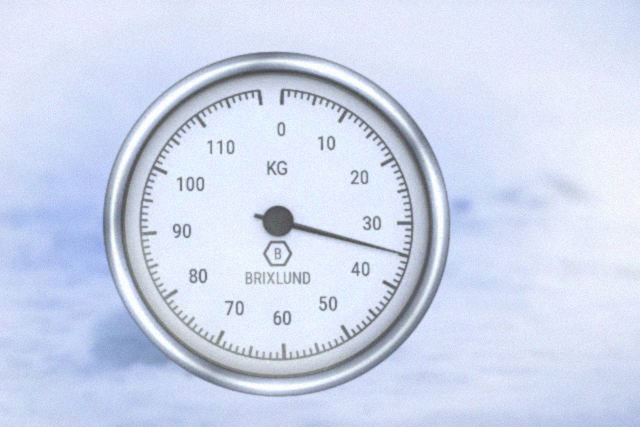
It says 35; kg
